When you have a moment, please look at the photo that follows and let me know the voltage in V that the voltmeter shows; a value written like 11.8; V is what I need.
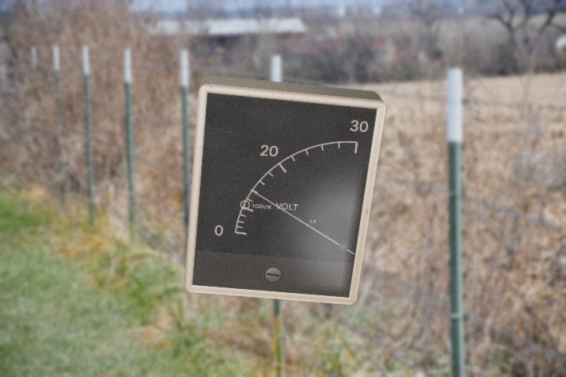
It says 14; V
